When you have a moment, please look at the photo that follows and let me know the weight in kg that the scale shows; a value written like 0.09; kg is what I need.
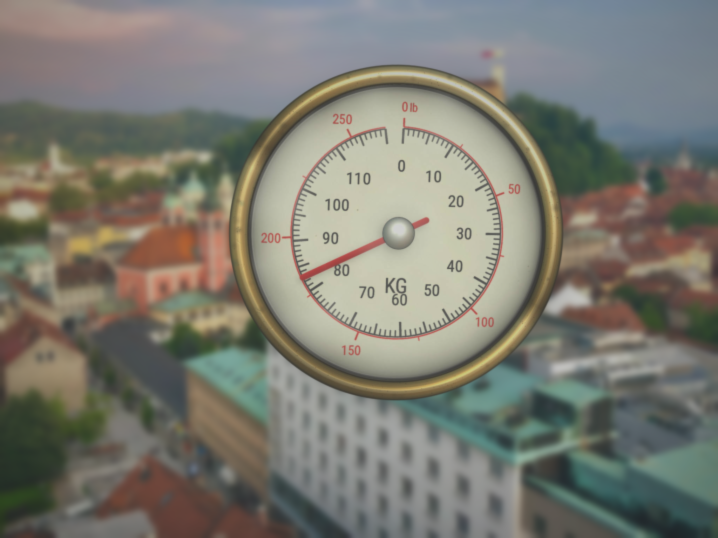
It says 83; kg
